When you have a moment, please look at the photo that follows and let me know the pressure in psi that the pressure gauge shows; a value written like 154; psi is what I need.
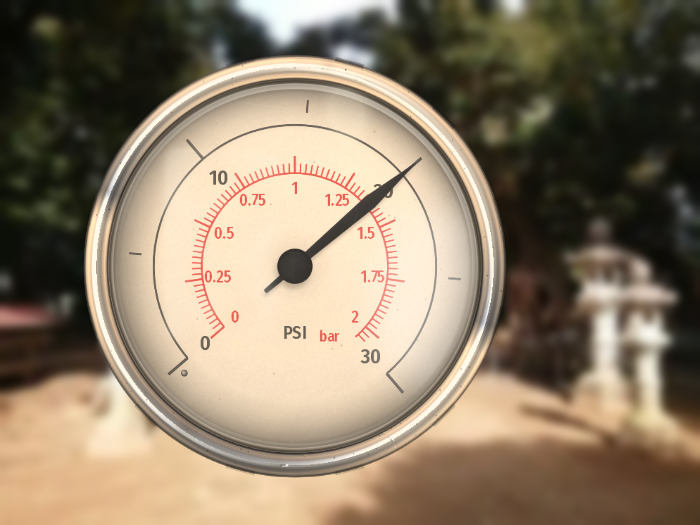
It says 20; psi
